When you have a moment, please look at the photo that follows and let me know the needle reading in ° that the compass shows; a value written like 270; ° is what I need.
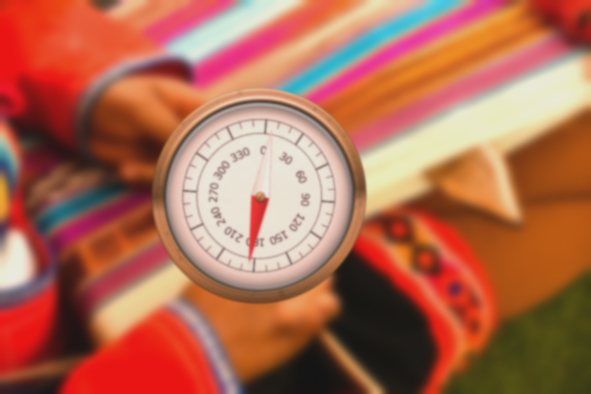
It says 185; °
